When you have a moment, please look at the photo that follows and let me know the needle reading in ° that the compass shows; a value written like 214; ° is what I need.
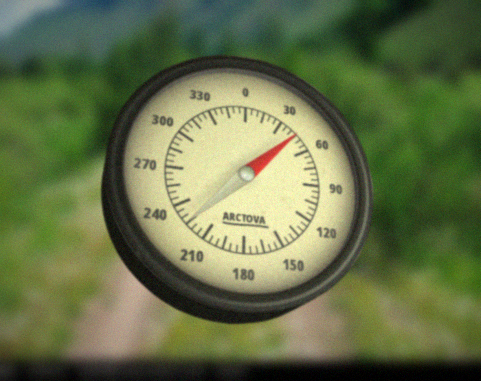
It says 45; °
